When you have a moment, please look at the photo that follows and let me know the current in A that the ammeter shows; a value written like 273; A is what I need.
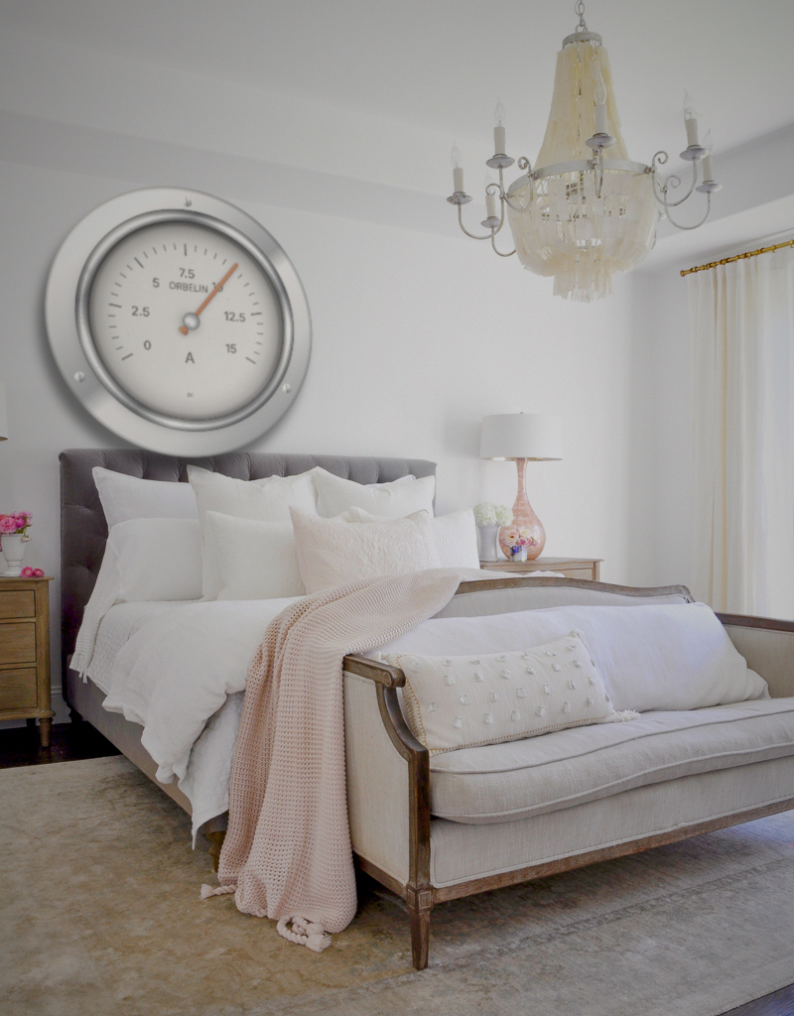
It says 10; A
